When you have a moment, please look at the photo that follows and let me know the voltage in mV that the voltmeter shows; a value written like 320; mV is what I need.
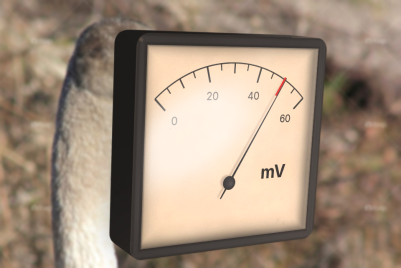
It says 50; mV
